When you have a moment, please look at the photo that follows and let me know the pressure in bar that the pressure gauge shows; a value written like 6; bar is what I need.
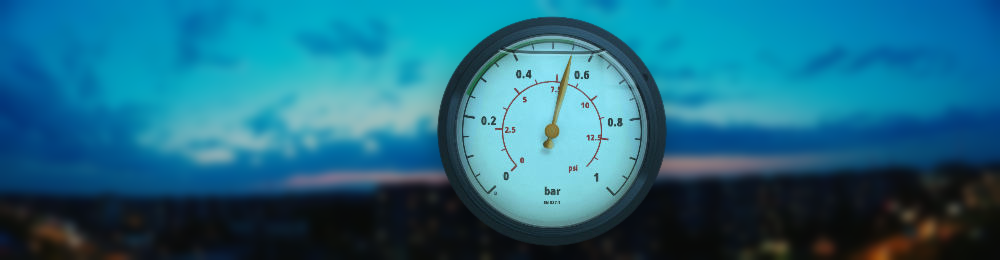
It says 0.55; bar
